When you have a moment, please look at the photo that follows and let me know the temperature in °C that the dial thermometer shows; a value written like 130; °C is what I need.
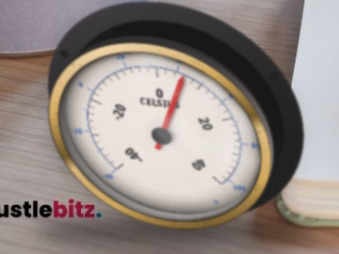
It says 6; °C
